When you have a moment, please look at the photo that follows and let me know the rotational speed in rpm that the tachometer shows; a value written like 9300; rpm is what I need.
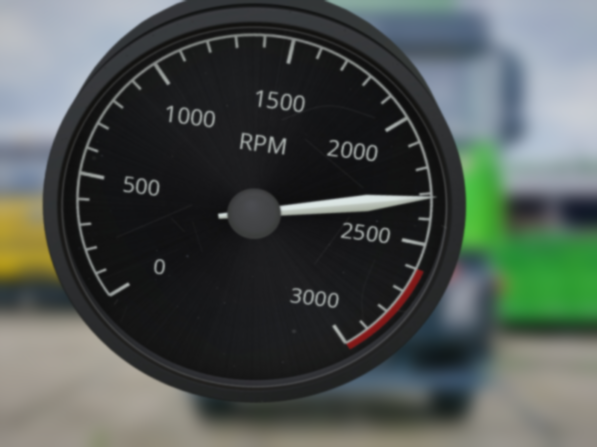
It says 2300; rpm
